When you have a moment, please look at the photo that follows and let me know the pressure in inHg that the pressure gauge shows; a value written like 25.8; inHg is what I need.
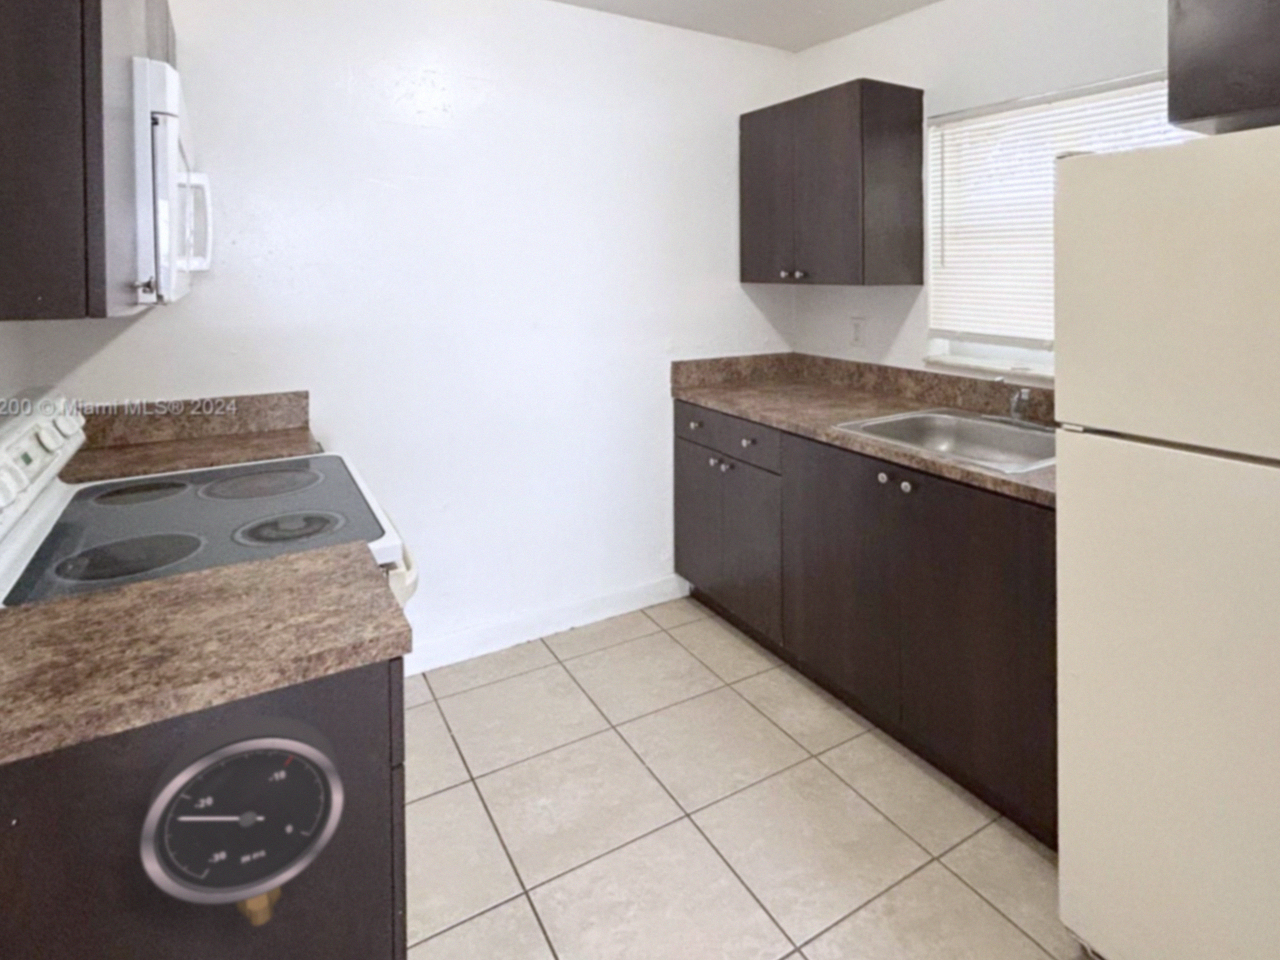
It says -22; inHg
